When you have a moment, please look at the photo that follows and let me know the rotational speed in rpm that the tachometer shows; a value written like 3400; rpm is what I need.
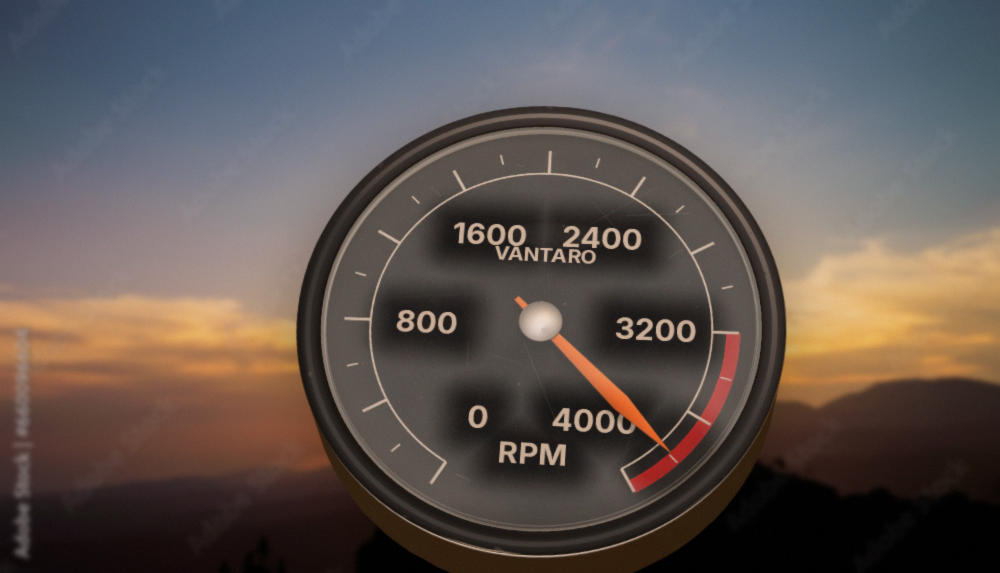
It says 3800; rpm
